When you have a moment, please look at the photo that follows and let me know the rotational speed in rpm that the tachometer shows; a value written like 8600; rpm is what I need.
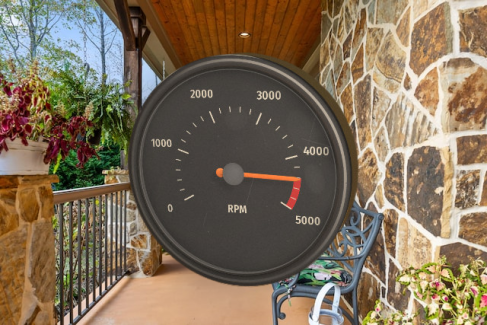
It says 4400; rpm
